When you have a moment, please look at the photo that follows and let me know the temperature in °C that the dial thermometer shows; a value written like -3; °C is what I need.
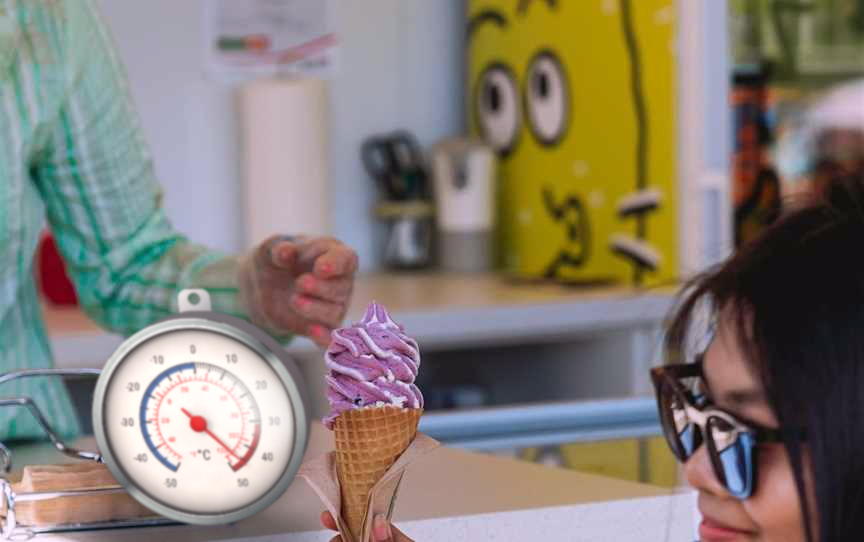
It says 45; °C
